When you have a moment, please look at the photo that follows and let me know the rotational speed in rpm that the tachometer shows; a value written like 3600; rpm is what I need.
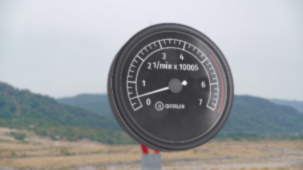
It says 400; rpm
